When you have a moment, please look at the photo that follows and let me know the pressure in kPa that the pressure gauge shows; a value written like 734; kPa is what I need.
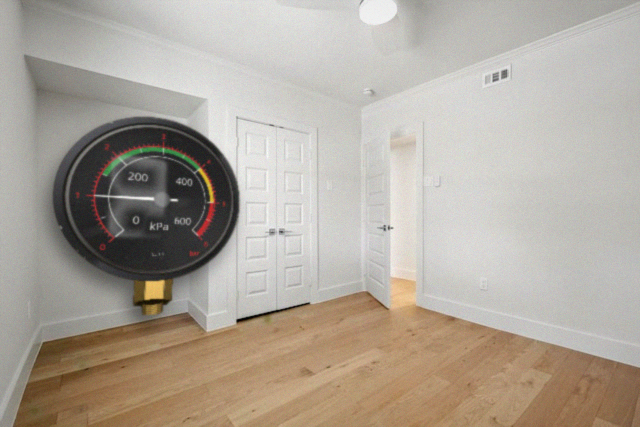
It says 100; kPa
